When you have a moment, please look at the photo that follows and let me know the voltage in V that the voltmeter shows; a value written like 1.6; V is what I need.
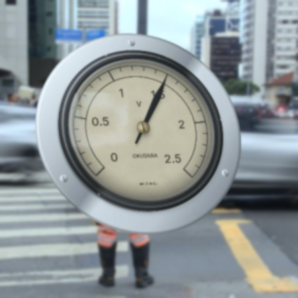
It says 1.5; V
